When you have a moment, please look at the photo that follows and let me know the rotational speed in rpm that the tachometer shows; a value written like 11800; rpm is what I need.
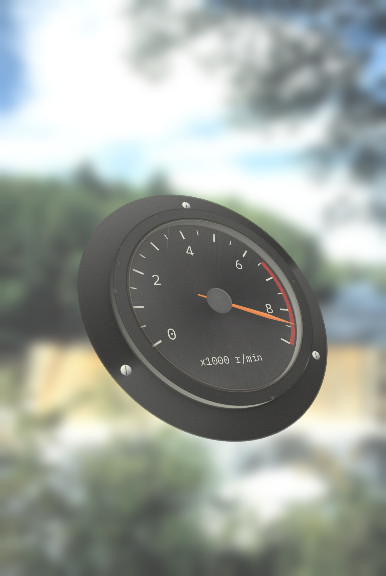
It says 8500; rpm
